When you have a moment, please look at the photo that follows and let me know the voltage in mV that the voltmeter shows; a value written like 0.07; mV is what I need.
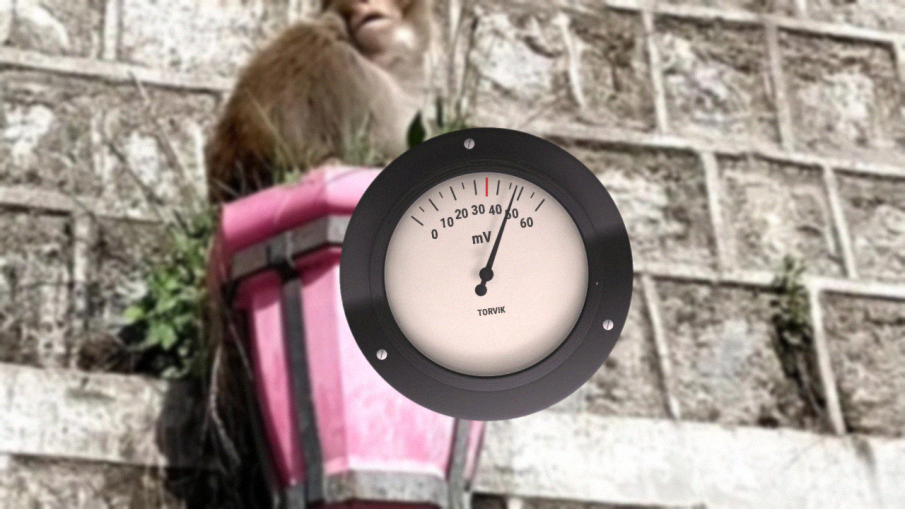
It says 47.5; mV
